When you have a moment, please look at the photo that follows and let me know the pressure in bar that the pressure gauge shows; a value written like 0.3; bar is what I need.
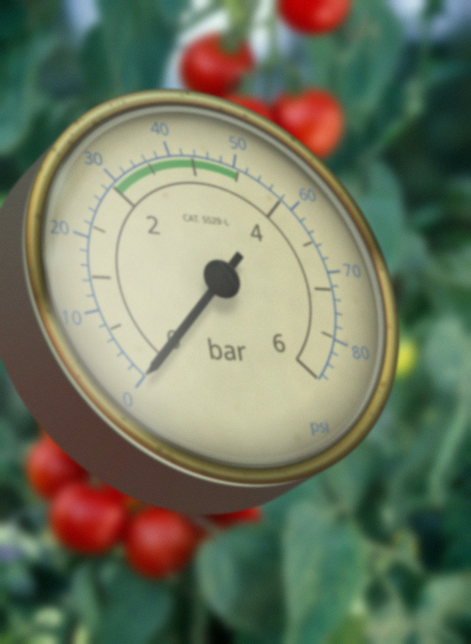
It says 0; bar
